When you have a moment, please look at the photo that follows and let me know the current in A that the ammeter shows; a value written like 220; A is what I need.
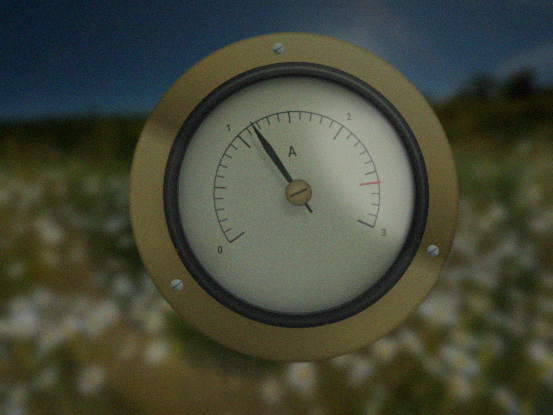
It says 1.15; A
